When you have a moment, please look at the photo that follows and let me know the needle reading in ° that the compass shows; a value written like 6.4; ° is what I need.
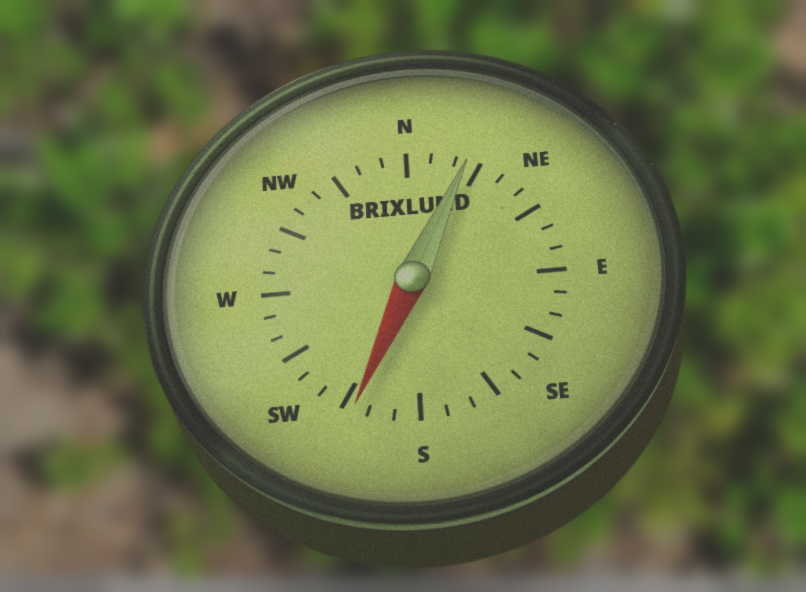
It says 205; °
